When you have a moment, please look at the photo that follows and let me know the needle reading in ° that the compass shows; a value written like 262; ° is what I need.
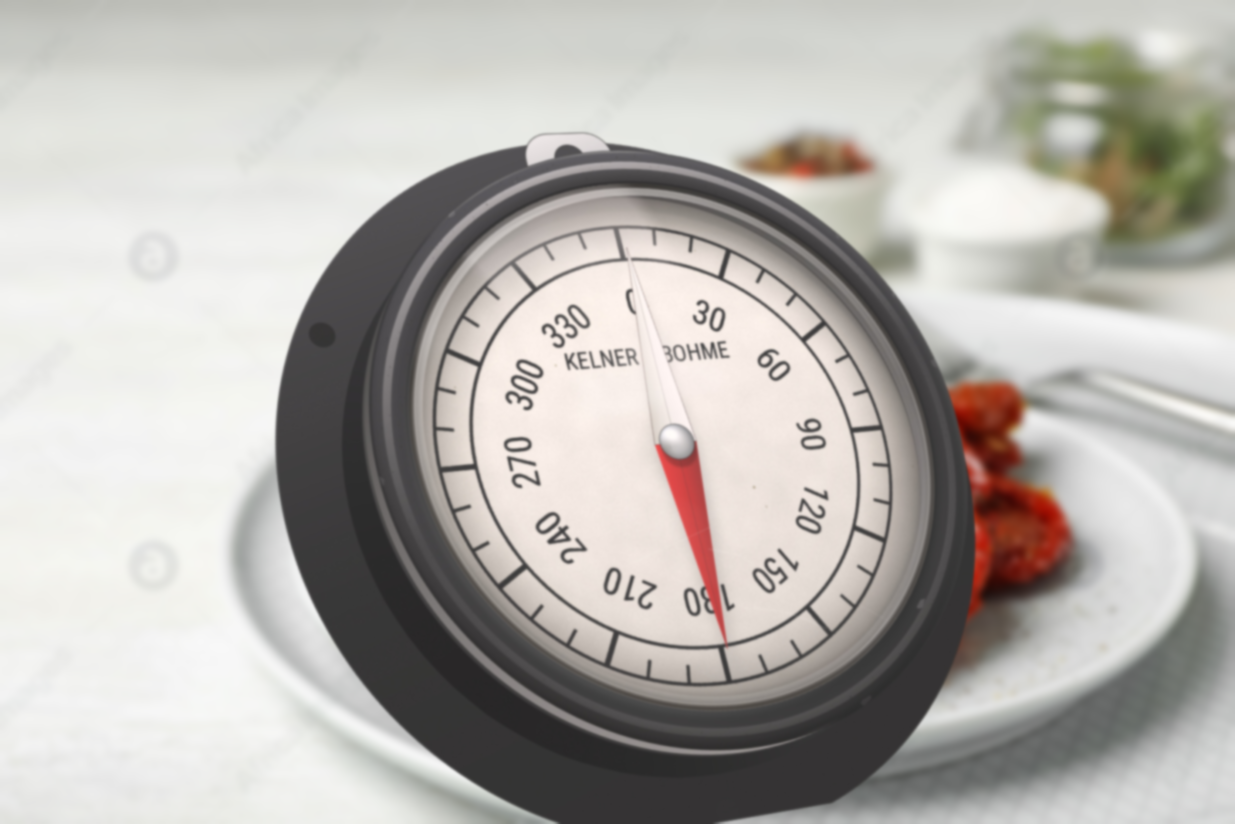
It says 180; °
